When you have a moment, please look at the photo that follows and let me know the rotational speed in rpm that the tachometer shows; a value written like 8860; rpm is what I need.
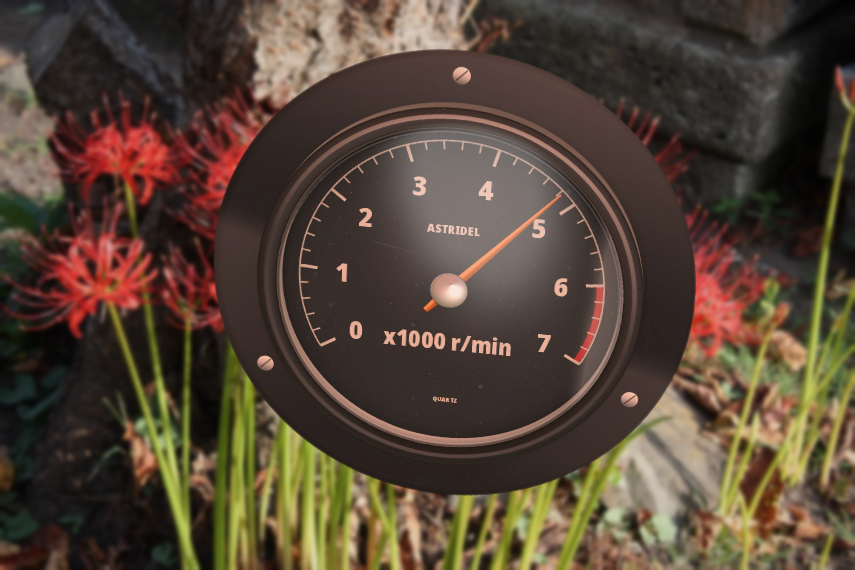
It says 4800; rpm
